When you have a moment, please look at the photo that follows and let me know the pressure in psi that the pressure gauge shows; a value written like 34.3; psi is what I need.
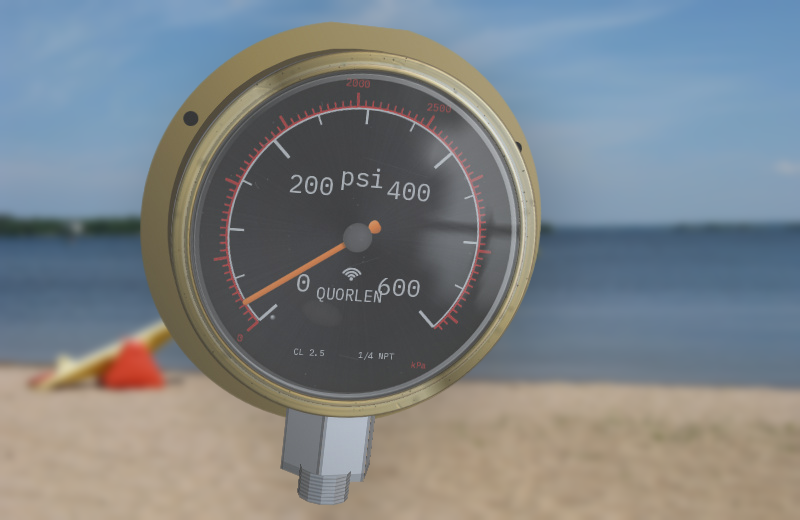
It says 25; psi
